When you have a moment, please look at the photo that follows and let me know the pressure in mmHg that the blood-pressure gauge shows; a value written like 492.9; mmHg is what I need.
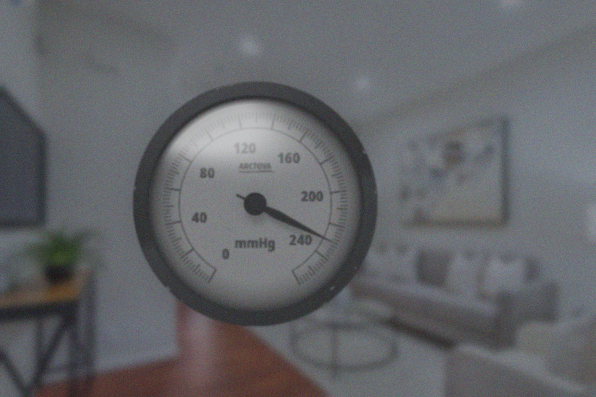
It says 230; mmHg
